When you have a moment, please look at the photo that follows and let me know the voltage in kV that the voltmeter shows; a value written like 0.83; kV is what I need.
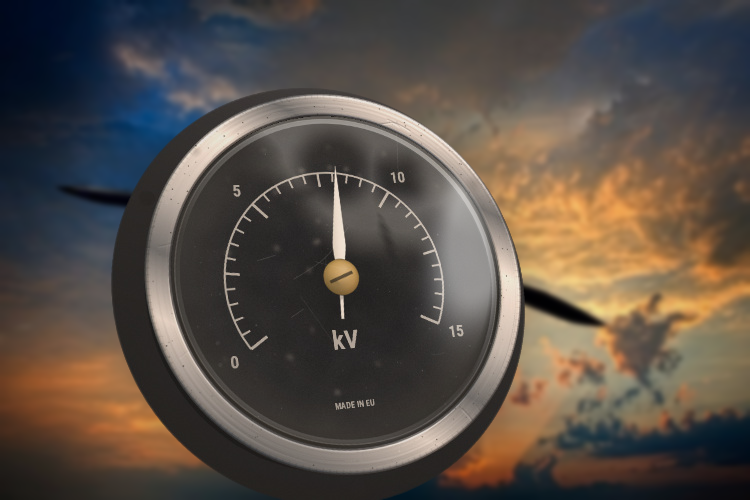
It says 8; kV
